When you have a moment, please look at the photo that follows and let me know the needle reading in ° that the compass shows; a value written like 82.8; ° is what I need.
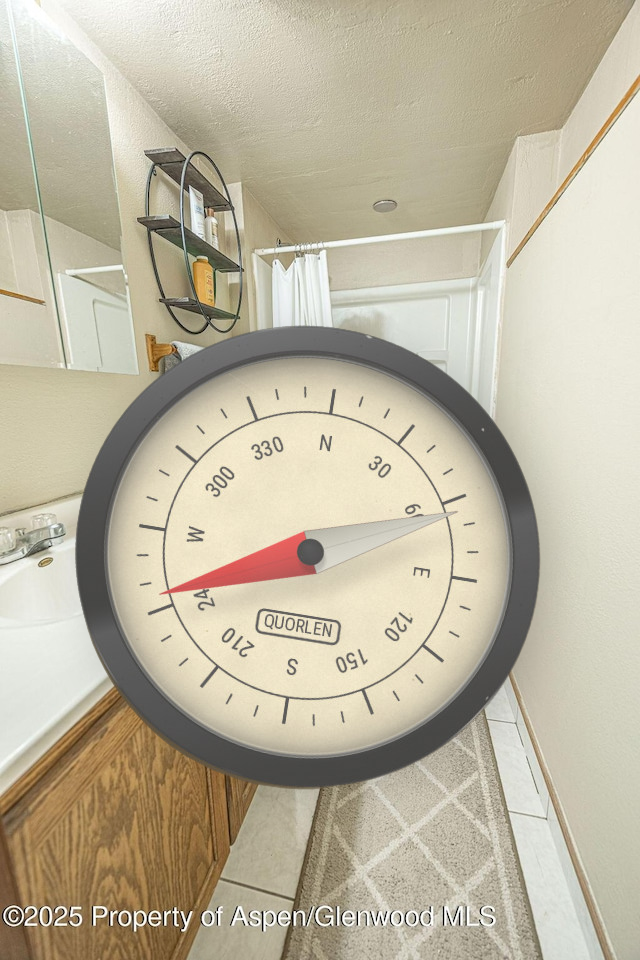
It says 245; °
